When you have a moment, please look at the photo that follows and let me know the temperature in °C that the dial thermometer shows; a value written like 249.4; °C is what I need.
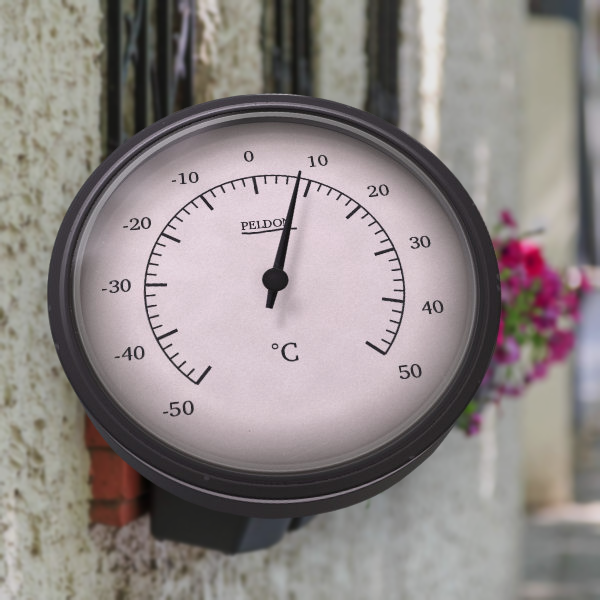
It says 8; °C
